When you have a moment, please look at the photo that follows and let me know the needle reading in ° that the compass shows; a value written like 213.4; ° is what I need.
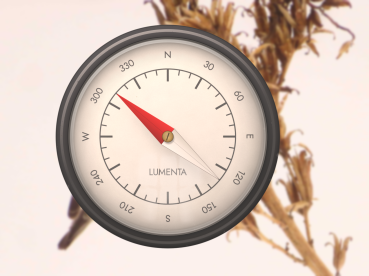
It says 310; °
